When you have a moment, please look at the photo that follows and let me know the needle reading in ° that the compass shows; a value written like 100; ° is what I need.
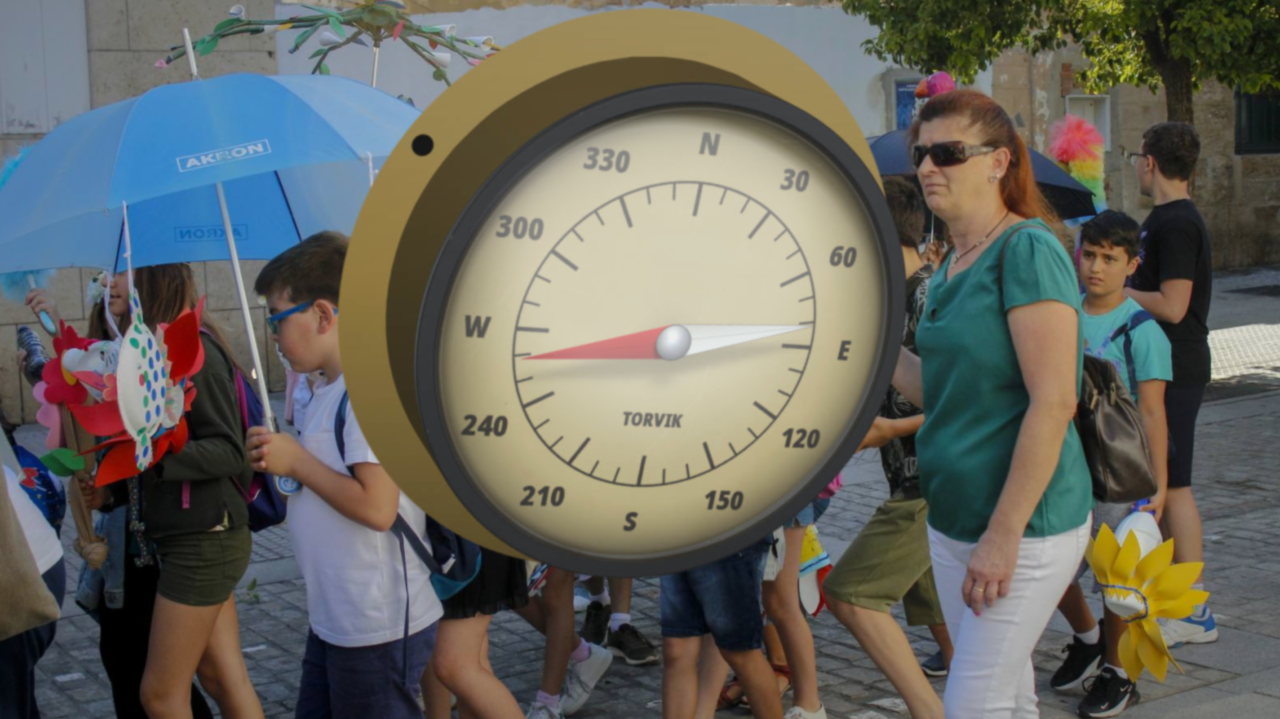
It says 260; °
